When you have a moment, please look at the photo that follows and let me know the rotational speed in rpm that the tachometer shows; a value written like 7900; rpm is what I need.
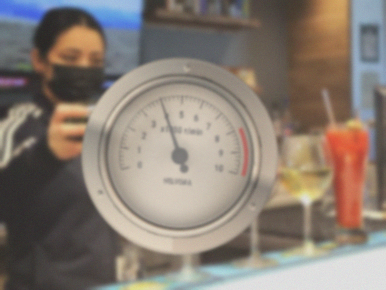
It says 4000; rpm
